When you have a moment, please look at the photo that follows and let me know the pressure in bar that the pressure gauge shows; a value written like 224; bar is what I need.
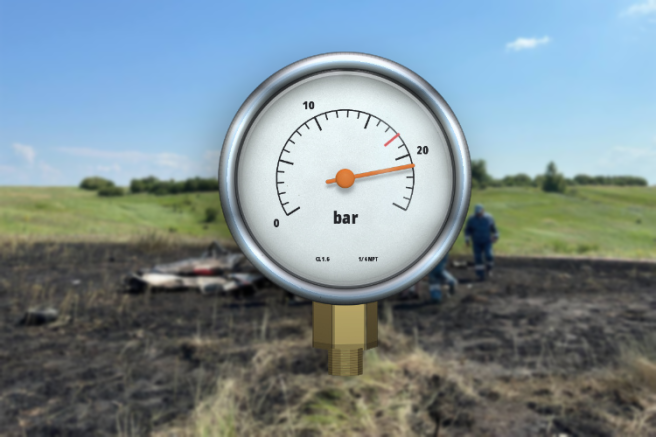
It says 21; bar
